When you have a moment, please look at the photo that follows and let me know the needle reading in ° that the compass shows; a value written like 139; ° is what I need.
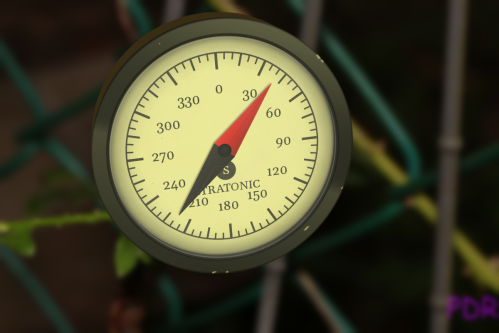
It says 40; °
